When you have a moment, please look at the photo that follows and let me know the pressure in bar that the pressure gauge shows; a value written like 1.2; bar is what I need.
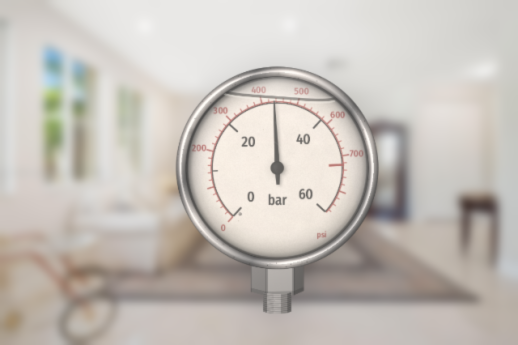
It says 30; bar
